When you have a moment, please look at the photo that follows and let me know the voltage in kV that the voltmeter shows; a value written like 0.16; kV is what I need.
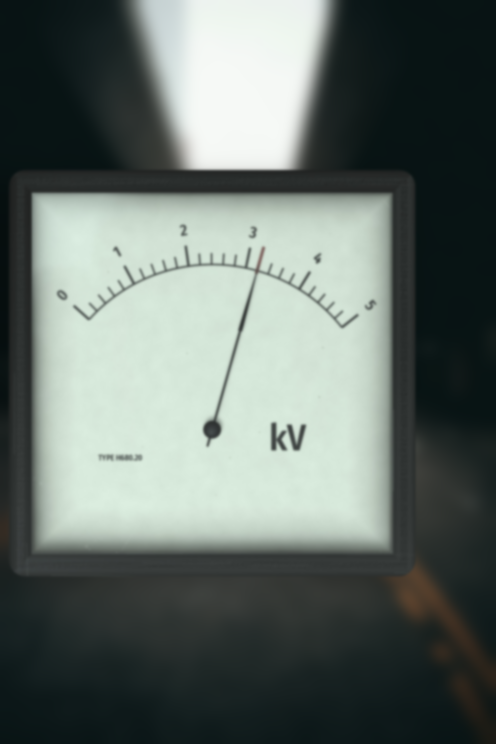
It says 3.2; kV
